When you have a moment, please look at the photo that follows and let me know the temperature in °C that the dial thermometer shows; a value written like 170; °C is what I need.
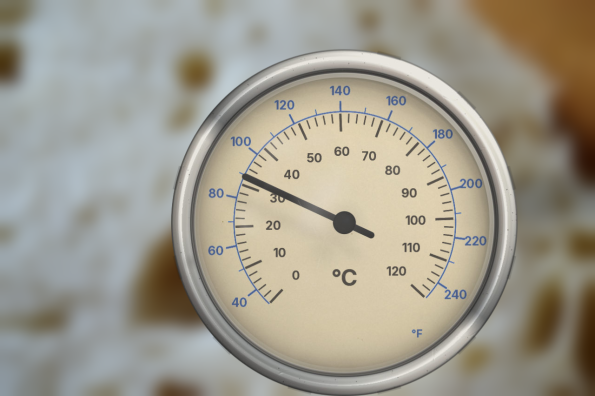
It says 32; °C
